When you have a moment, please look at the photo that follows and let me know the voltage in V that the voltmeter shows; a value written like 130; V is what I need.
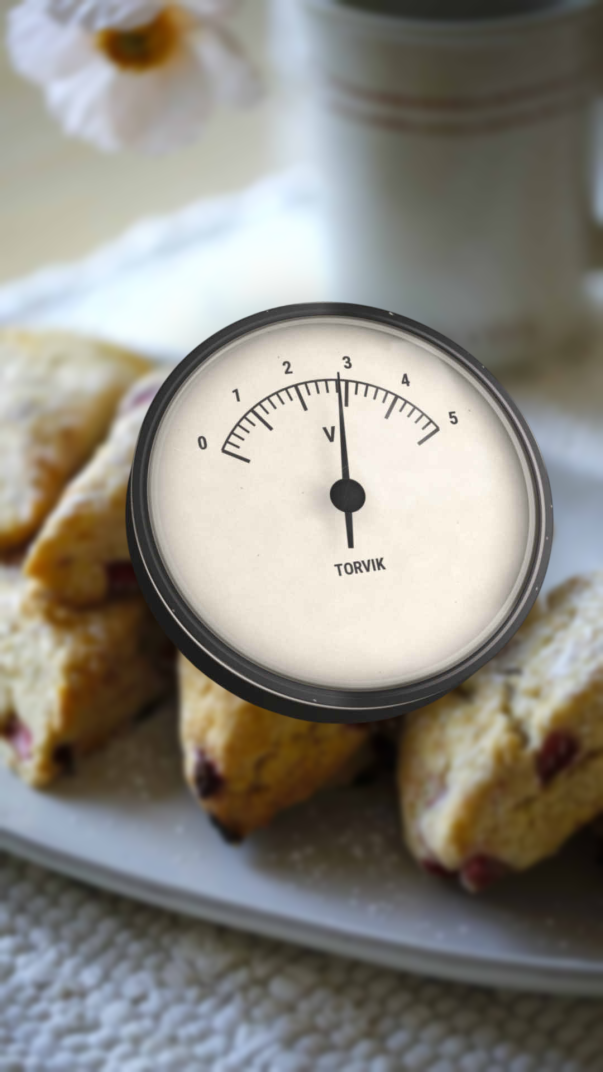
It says 2.8; V
